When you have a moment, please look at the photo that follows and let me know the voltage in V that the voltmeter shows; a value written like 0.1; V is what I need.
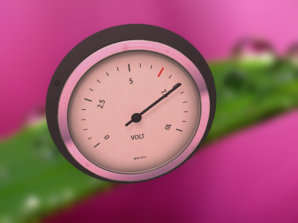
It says 7.5; V
